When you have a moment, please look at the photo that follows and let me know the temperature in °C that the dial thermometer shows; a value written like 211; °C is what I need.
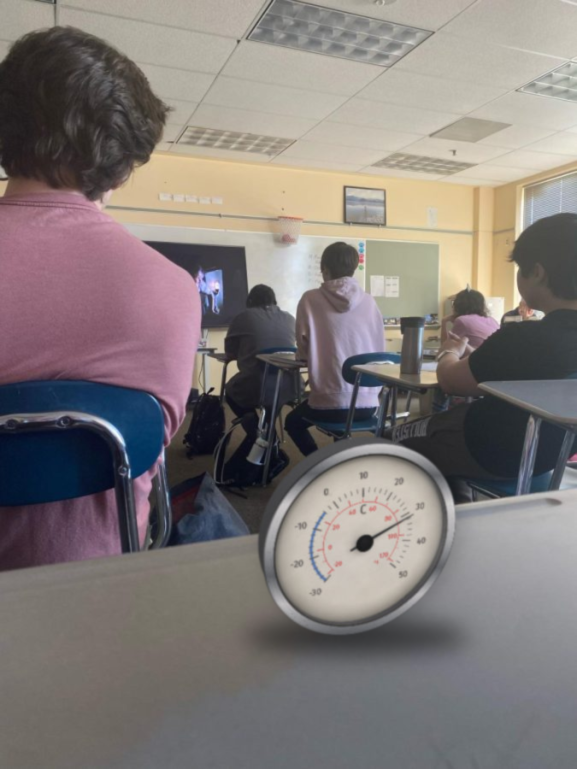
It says 30; °C
